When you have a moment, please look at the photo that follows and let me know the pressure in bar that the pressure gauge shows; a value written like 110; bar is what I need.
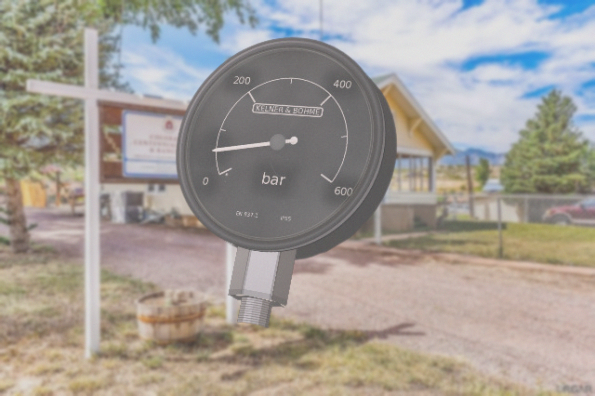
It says 50; bar
